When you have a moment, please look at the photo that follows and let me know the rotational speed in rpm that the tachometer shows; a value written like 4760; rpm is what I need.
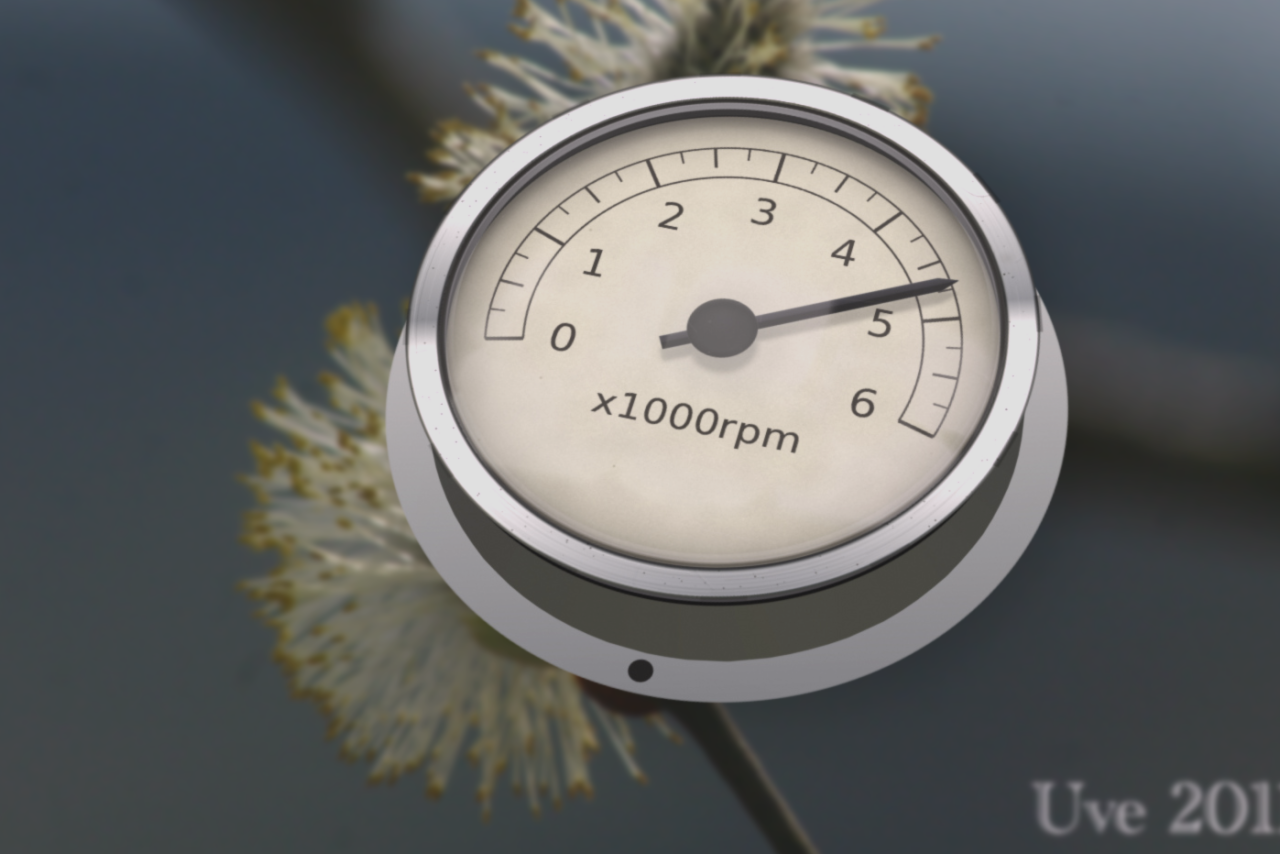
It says 4750; rpm
